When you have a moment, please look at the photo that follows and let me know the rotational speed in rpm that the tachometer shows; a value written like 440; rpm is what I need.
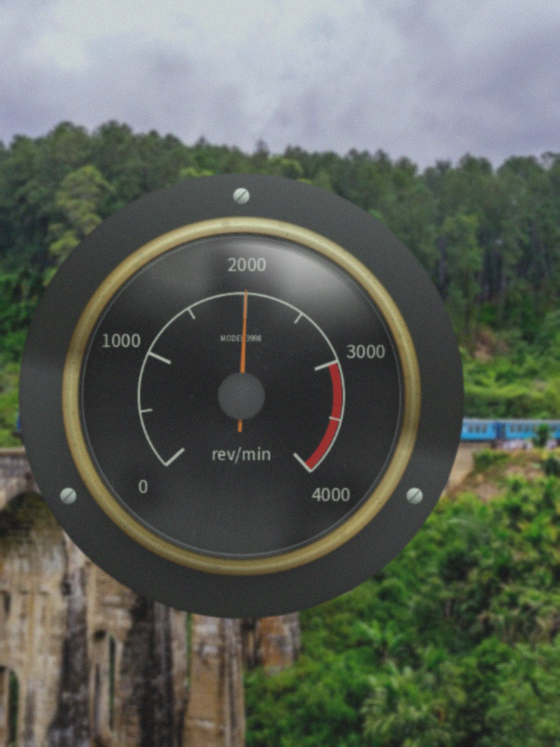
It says 2000; rpm
